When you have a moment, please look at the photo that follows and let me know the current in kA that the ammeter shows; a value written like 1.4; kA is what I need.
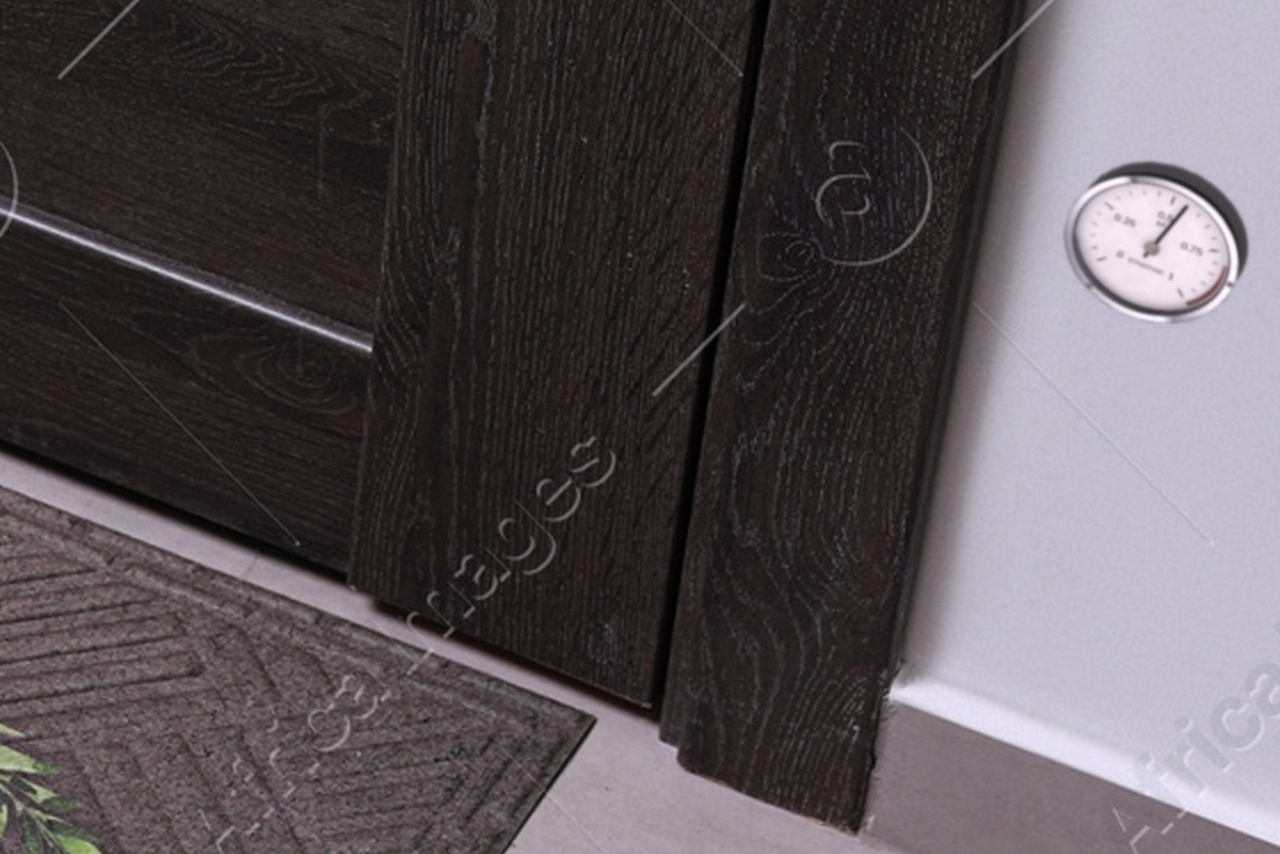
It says 0.55; kA
